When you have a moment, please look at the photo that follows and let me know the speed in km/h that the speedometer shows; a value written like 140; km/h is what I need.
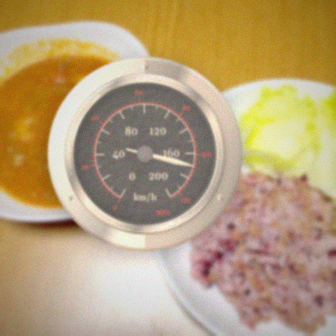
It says 170; km/h
